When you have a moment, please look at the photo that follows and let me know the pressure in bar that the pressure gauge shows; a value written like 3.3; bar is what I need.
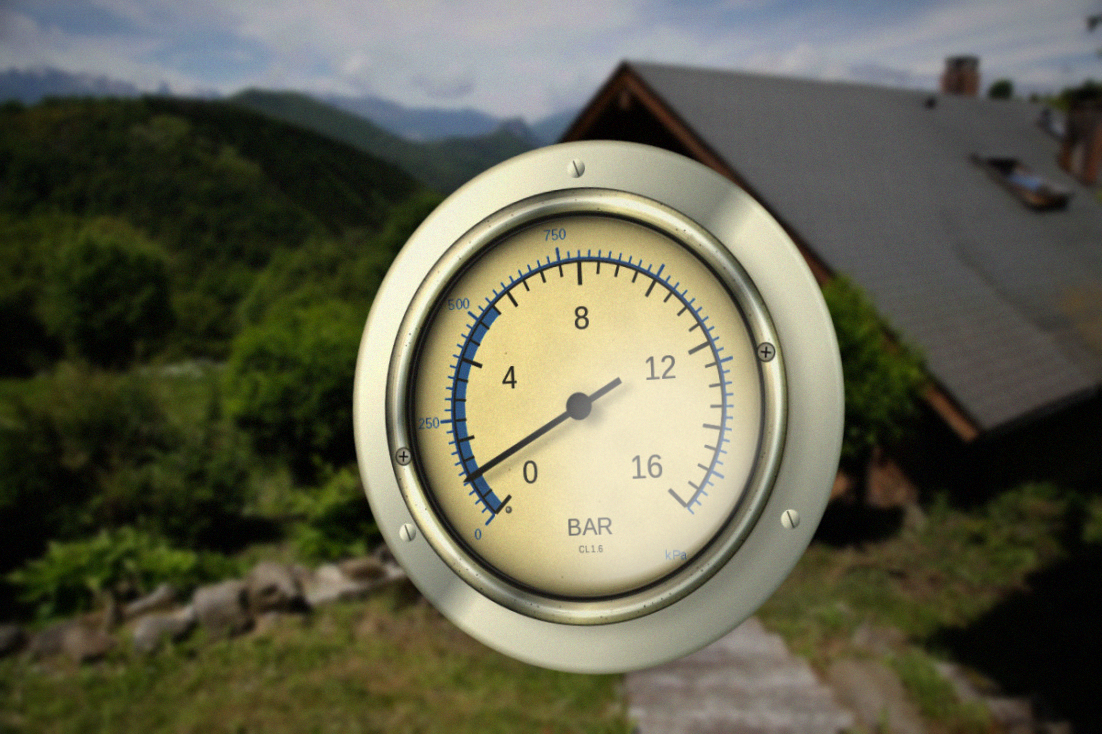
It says 1; bar
